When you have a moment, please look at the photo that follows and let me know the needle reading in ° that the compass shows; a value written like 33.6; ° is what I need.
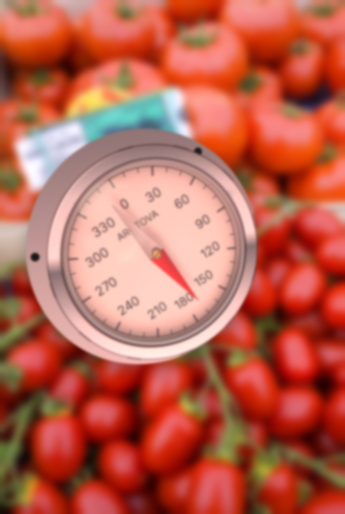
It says 170; °
